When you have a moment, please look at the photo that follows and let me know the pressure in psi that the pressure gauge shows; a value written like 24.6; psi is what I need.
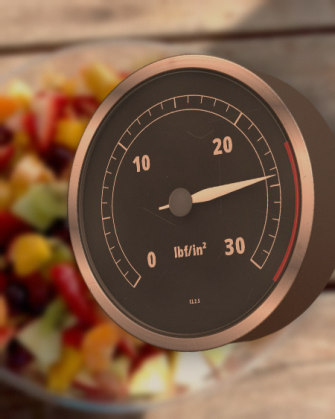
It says 24.5; psi
